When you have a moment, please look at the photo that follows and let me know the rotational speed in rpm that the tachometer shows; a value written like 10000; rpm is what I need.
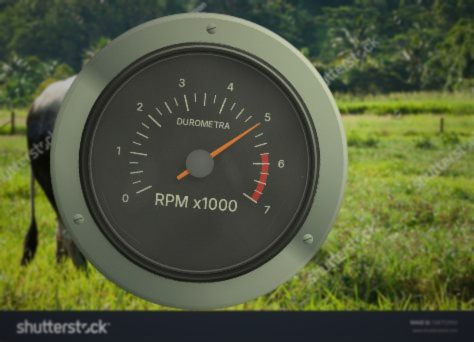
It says 5000; rpm
